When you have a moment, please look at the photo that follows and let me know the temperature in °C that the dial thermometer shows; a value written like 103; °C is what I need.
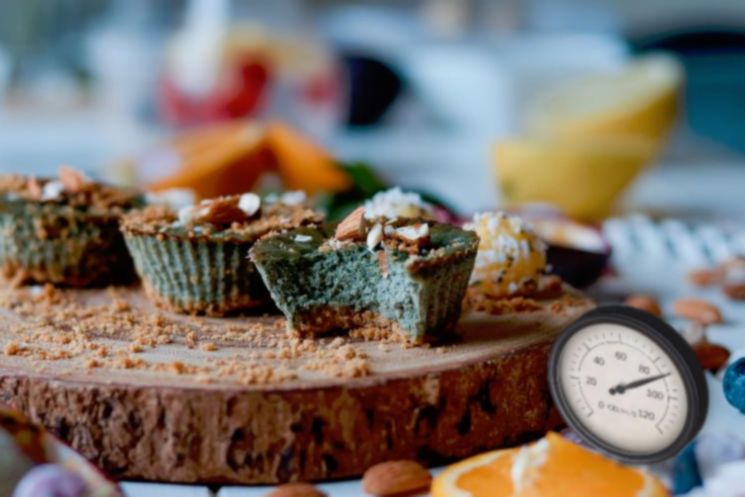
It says 88; °C
